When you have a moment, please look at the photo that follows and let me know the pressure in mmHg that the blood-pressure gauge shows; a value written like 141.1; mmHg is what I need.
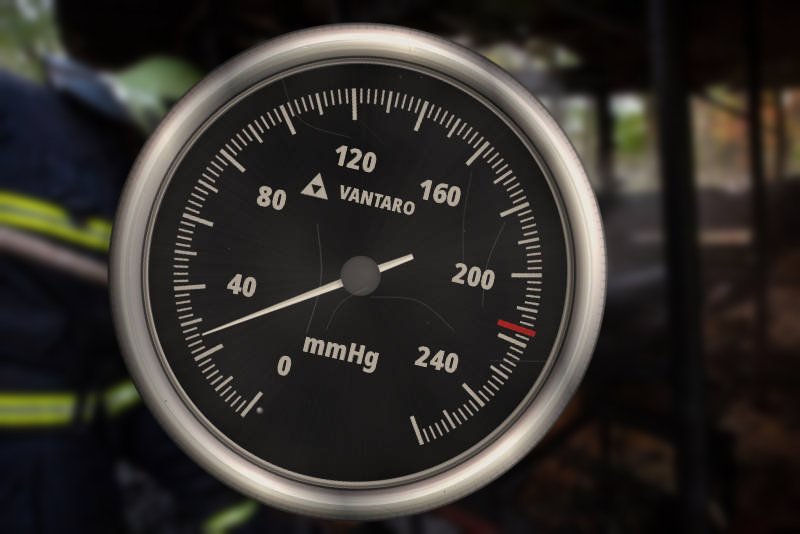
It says 26; mmHg
